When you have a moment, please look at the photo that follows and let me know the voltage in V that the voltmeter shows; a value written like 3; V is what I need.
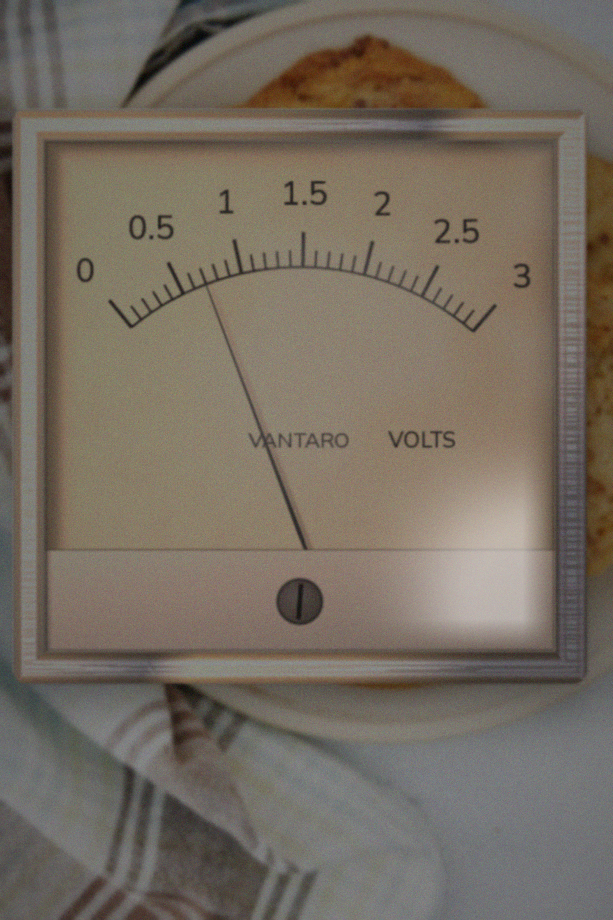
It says 0.7; V
